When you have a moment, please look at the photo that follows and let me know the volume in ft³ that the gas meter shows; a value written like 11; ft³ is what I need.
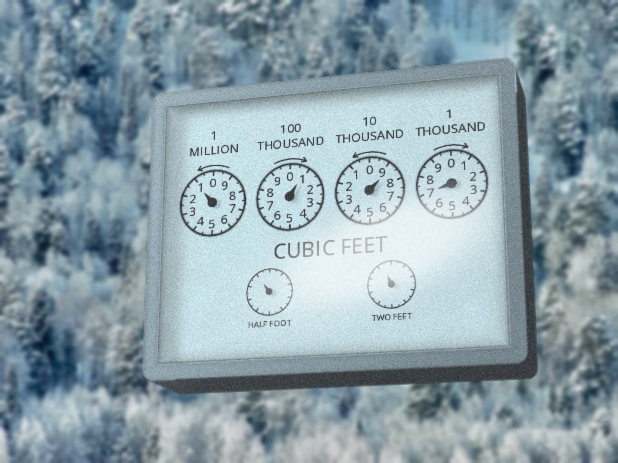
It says 108700; ft³
